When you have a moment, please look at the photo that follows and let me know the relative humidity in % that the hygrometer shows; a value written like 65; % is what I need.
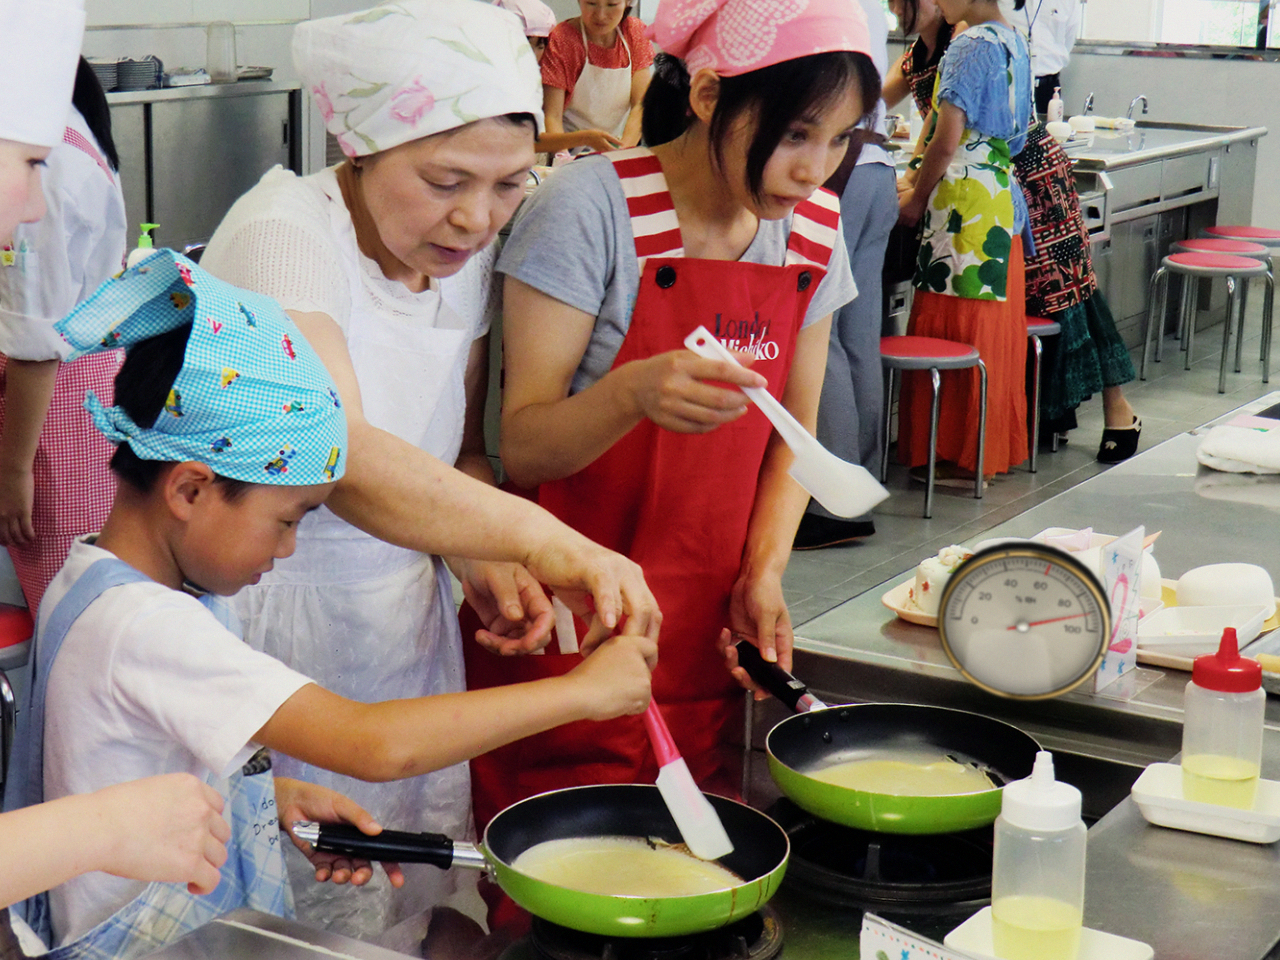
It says 90; %
